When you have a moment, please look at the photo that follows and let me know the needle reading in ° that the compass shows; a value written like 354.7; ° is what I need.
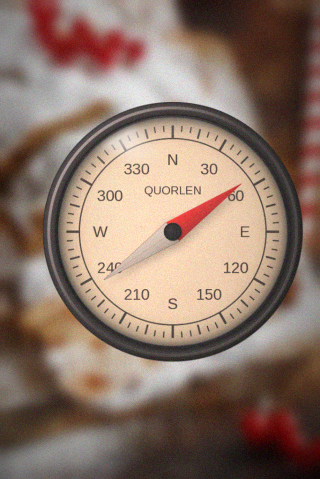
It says 55; °
